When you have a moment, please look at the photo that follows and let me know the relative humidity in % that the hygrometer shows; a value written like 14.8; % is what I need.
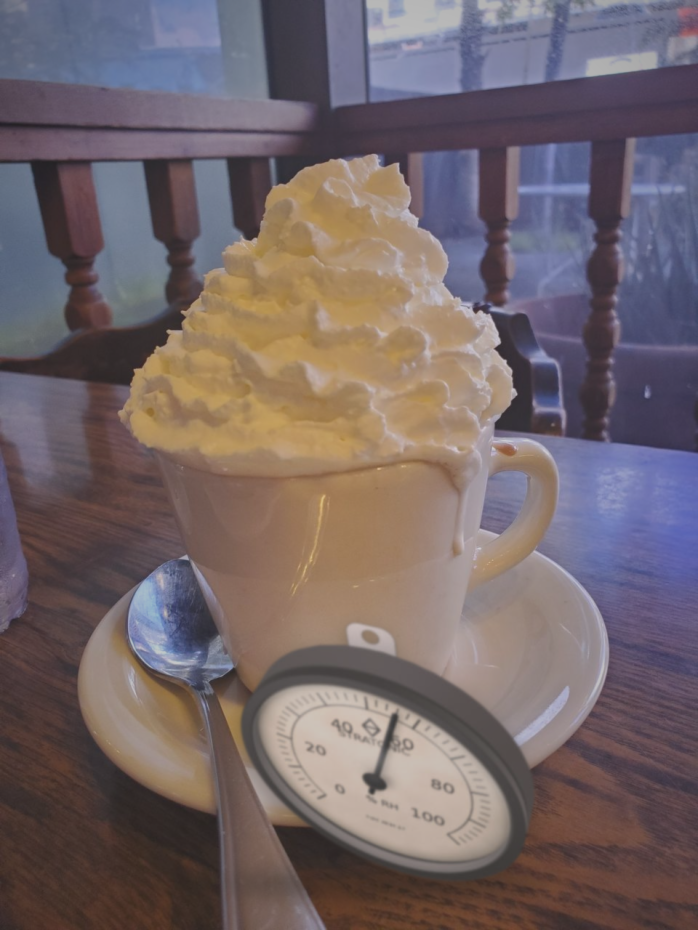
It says 56; %
